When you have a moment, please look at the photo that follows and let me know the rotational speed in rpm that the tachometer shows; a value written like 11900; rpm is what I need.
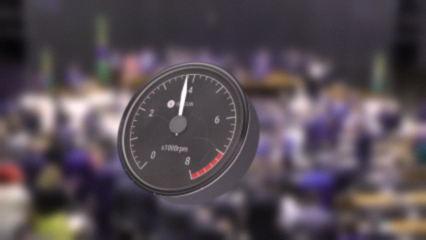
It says 3800; rpm
